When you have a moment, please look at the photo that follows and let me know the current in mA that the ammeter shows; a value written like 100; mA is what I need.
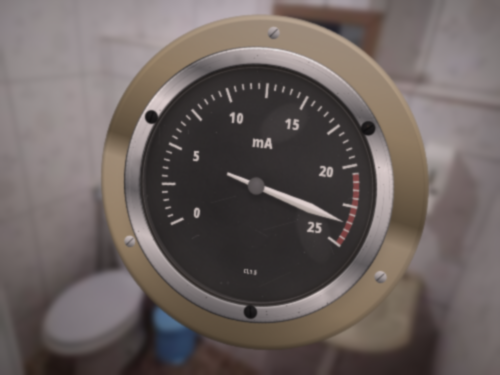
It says 23.5; mA
